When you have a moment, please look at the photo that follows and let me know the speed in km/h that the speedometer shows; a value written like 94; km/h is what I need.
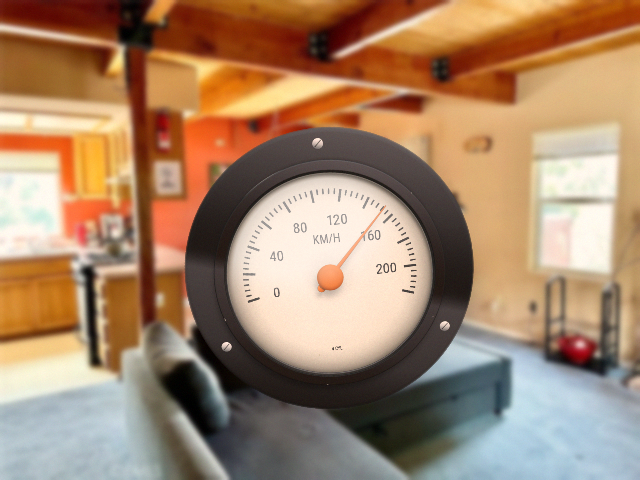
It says 152; km/h
